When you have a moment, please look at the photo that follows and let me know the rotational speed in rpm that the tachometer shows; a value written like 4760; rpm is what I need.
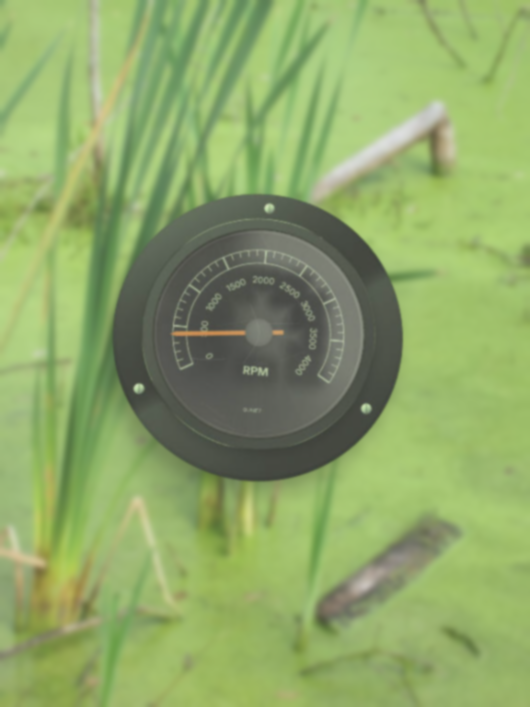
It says 400; rpm
